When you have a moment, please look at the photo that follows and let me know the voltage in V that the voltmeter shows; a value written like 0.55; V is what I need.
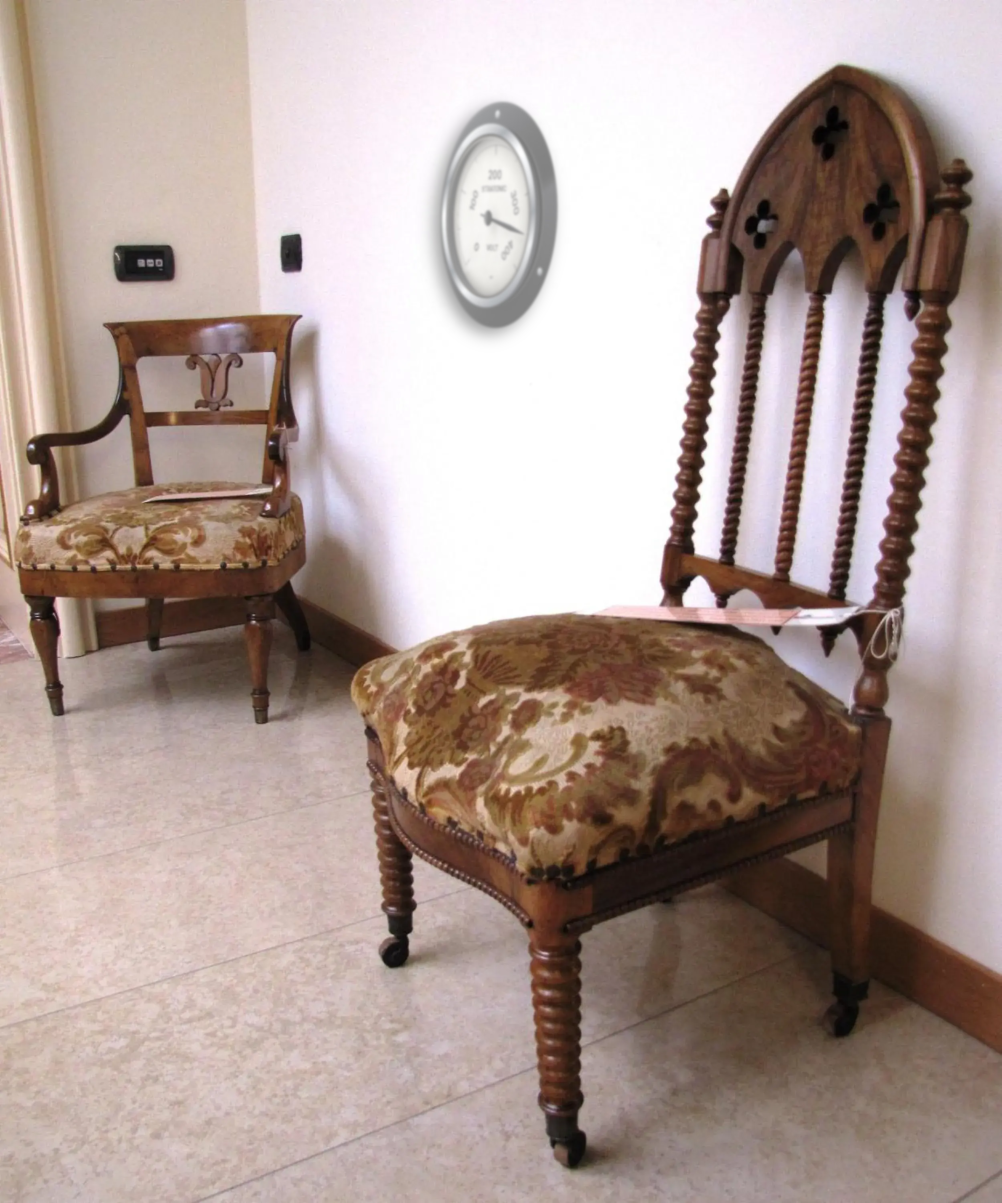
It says 350; V
